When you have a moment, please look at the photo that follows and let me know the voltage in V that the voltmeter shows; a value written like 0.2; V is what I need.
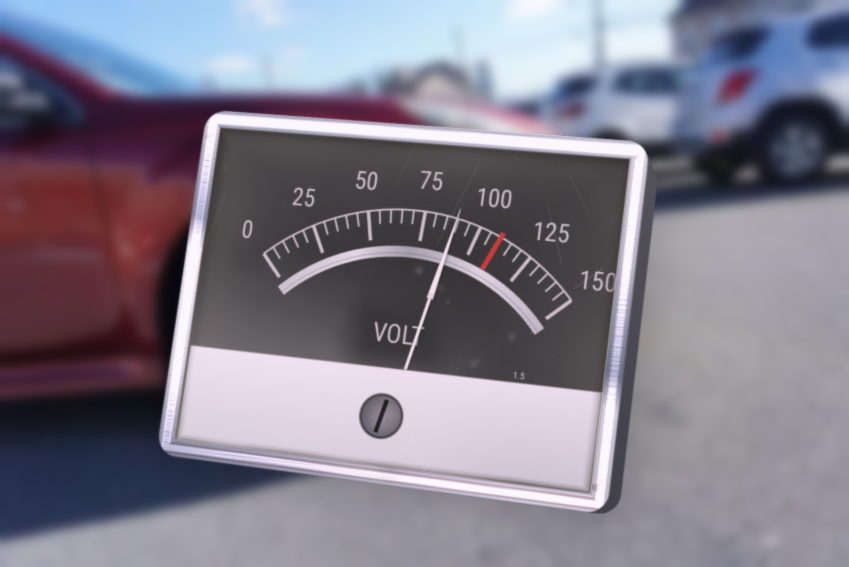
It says 90; V
